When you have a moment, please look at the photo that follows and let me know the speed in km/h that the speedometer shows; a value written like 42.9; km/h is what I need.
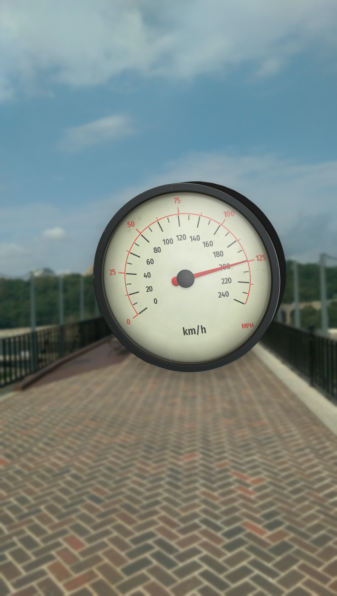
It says 200; km/h
